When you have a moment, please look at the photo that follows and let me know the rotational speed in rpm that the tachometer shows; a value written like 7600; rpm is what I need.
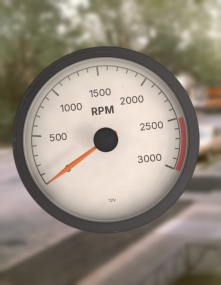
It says 0; rpm
